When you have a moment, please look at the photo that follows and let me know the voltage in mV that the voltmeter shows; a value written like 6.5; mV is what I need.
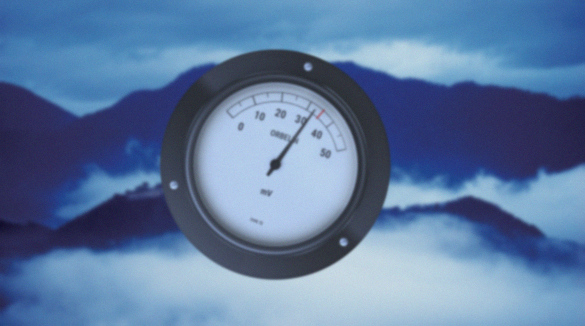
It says 32.5; mV
